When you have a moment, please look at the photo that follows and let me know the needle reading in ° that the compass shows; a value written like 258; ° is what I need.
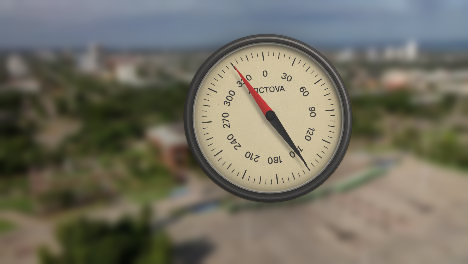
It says 330; °
